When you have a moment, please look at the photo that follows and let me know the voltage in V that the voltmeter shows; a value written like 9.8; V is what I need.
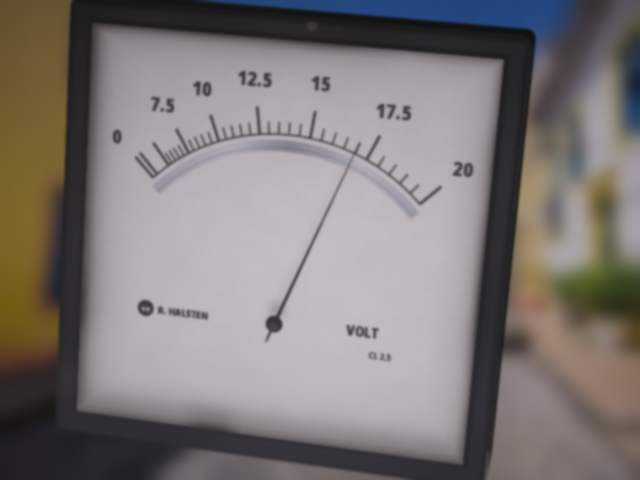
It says 17; V
